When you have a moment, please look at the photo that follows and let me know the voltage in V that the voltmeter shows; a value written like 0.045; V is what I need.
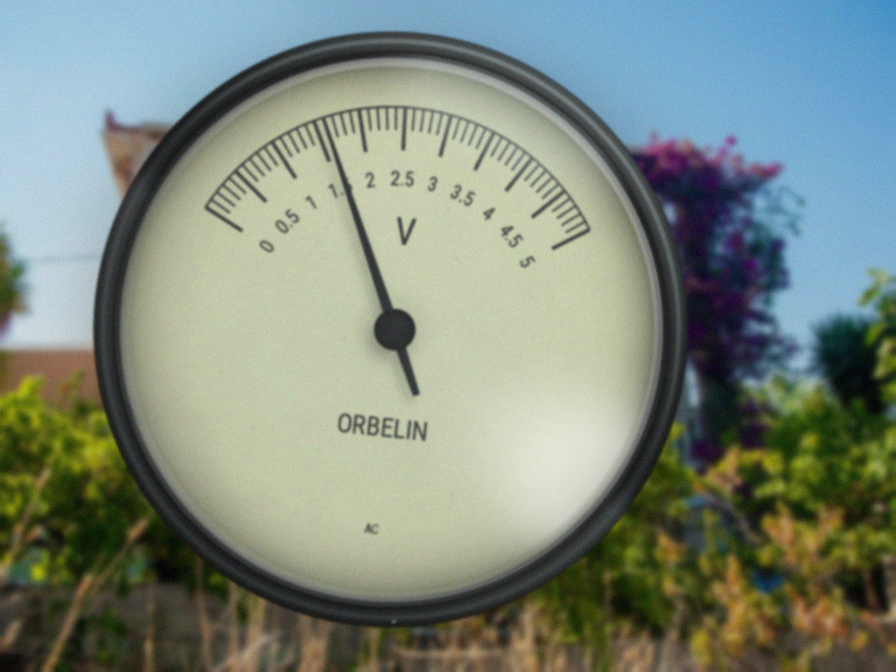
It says 1.6; V
